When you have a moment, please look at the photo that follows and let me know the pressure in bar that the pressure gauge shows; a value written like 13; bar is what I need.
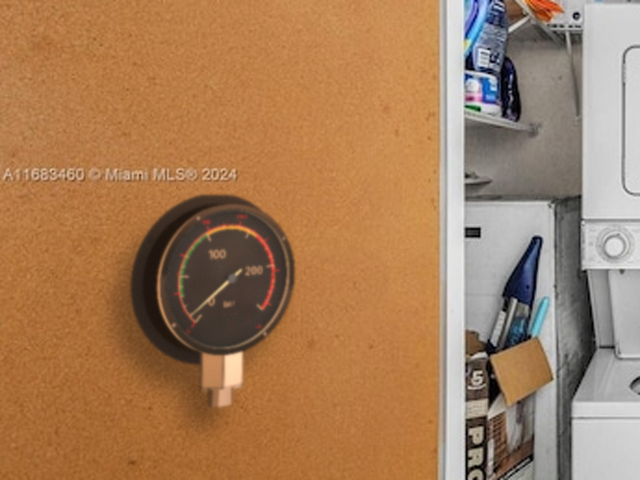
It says 10; bar
